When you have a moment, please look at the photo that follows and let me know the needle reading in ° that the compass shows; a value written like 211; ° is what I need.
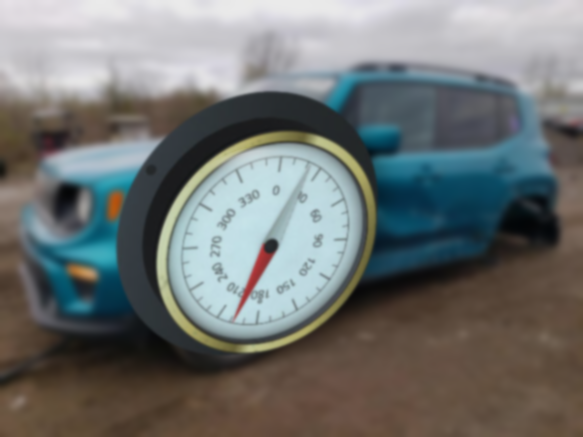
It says 200; °
